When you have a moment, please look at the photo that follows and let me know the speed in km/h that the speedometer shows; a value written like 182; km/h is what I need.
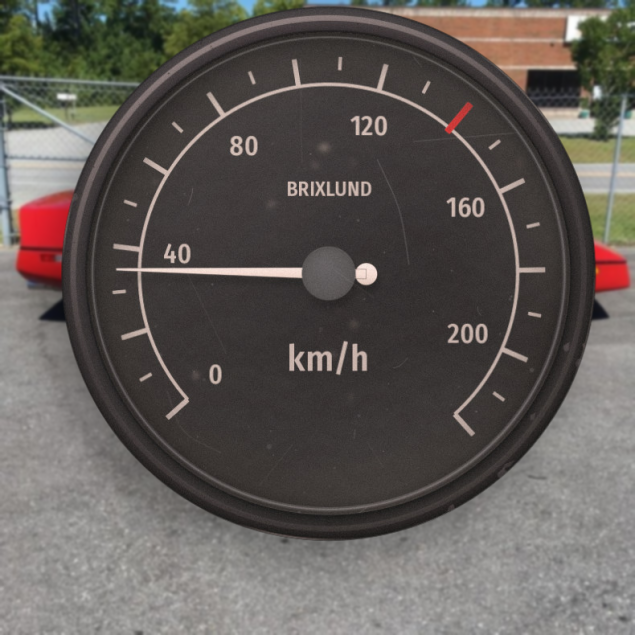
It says 35; km/h
